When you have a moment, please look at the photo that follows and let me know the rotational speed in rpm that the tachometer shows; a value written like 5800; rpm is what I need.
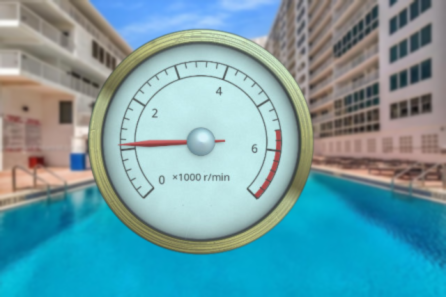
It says 1100; rpm
